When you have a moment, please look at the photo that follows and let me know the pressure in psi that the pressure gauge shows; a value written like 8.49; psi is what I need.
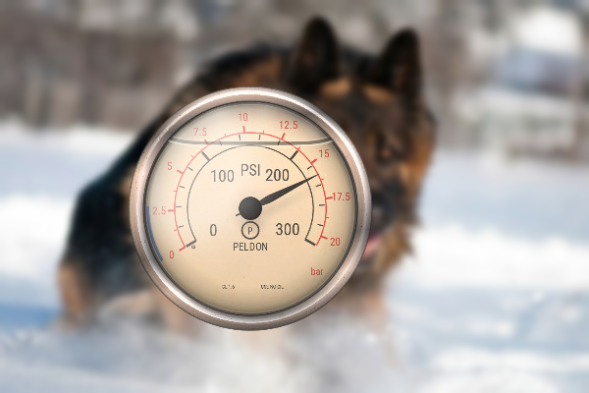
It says 230; psi
